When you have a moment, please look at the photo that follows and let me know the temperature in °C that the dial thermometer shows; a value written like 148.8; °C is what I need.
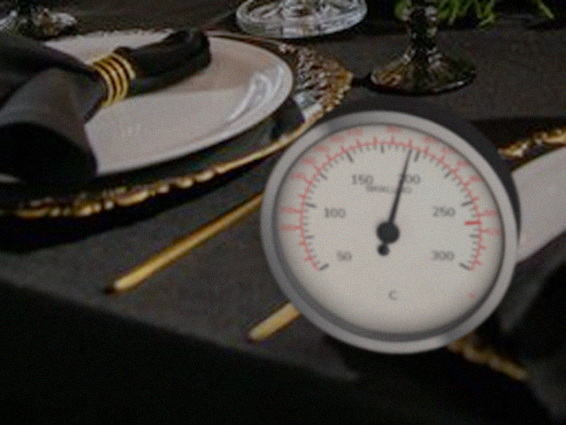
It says 195; °C
